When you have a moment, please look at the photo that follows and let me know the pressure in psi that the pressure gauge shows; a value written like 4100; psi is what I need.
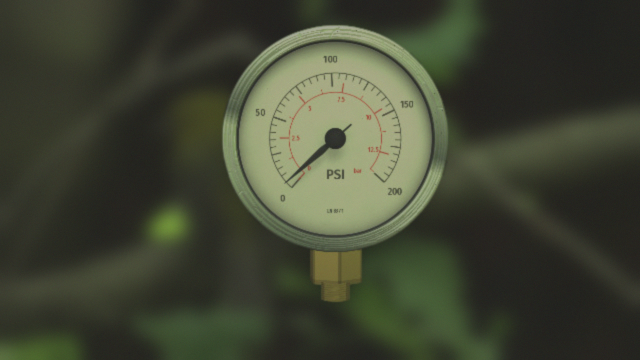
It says 5; psi
